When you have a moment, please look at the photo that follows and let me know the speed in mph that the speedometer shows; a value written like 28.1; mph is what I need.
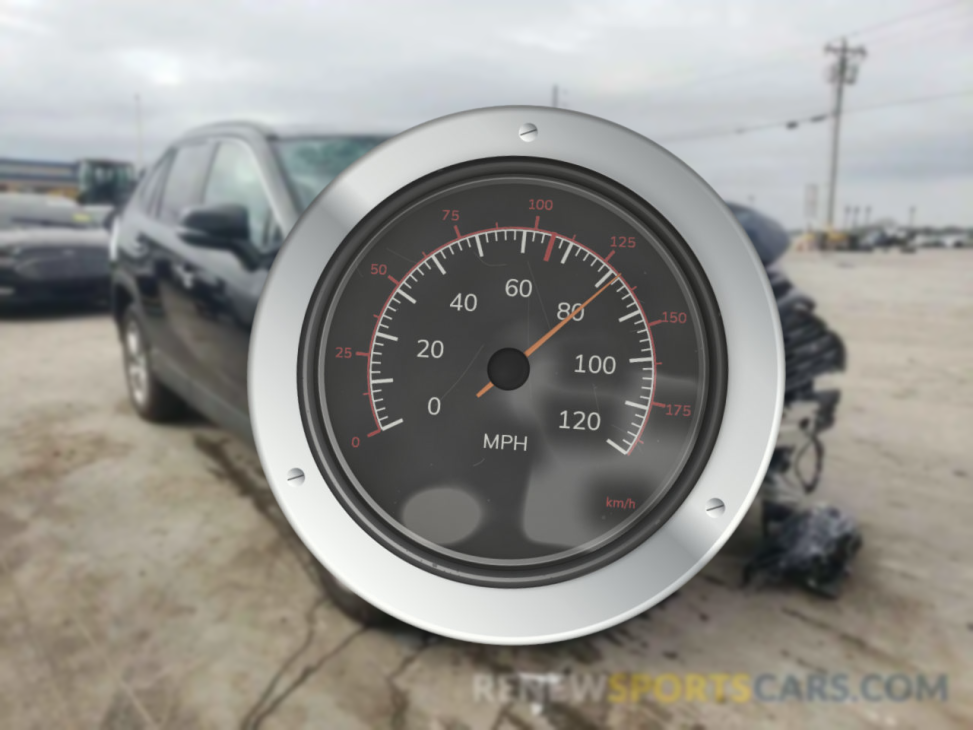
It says 82; mph
